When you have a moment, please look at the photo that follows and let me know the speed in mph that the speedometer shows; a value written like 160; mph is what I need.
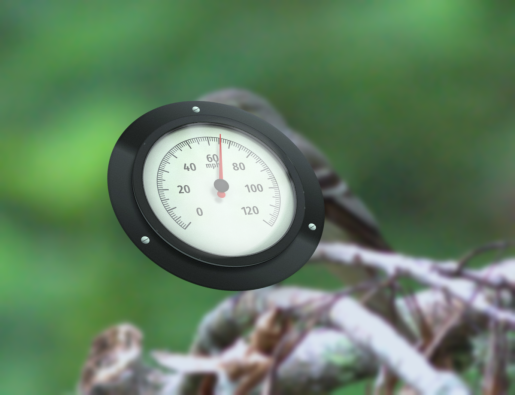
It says 65; mph
